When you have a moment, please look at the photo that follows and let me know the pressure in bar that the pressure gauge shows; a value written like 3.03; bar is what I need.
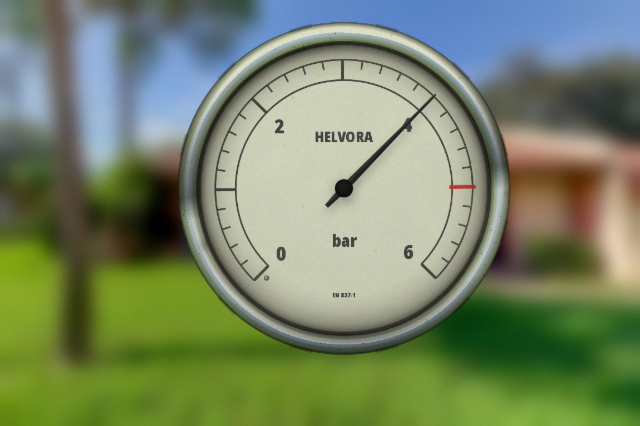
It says 4; bar
